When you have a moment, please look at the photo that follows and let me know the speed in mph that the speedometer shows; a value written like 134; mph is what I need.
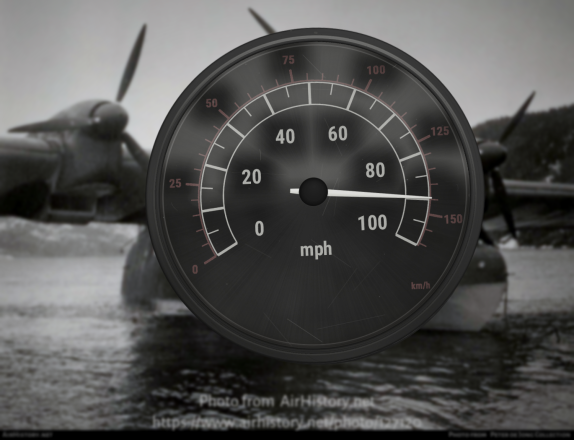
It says 90; mph
